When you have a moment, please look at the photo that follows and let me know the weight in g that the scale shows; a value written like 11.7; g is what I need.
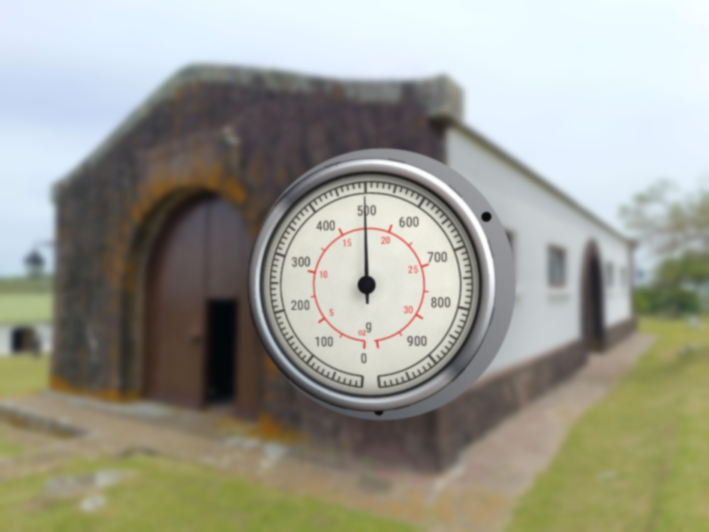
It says 500; g
